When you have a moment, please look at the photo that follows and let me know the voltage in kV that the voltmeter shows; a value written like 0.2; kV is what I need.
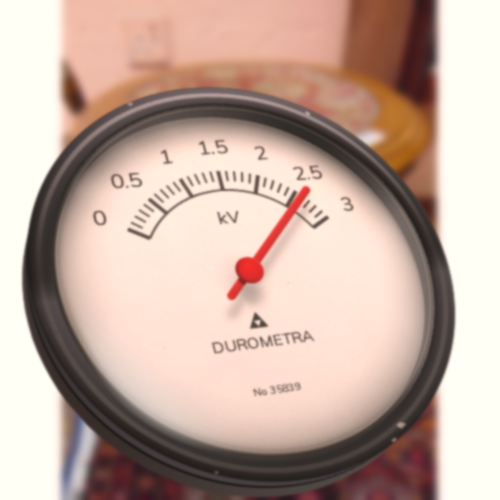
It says 2.6; kV
